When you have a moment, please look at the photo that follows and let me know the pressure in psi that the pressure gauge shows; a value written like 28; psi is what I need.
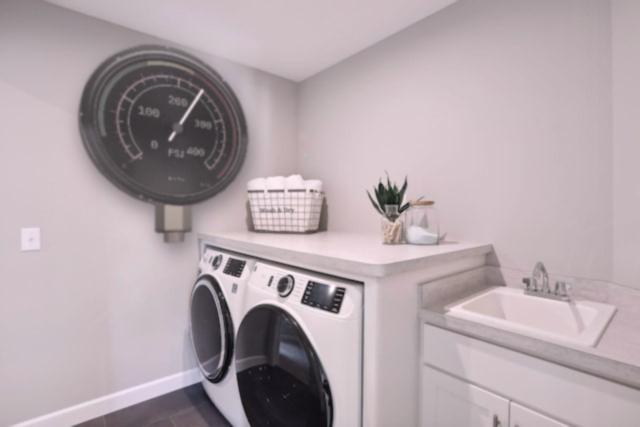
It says 240; psi
